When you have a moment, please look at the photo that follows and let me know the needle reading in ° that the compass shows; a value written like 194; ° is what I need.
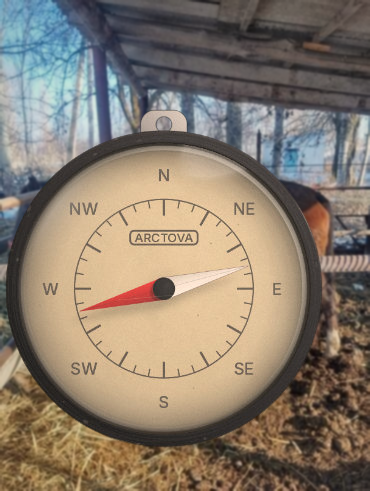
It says 255; °
